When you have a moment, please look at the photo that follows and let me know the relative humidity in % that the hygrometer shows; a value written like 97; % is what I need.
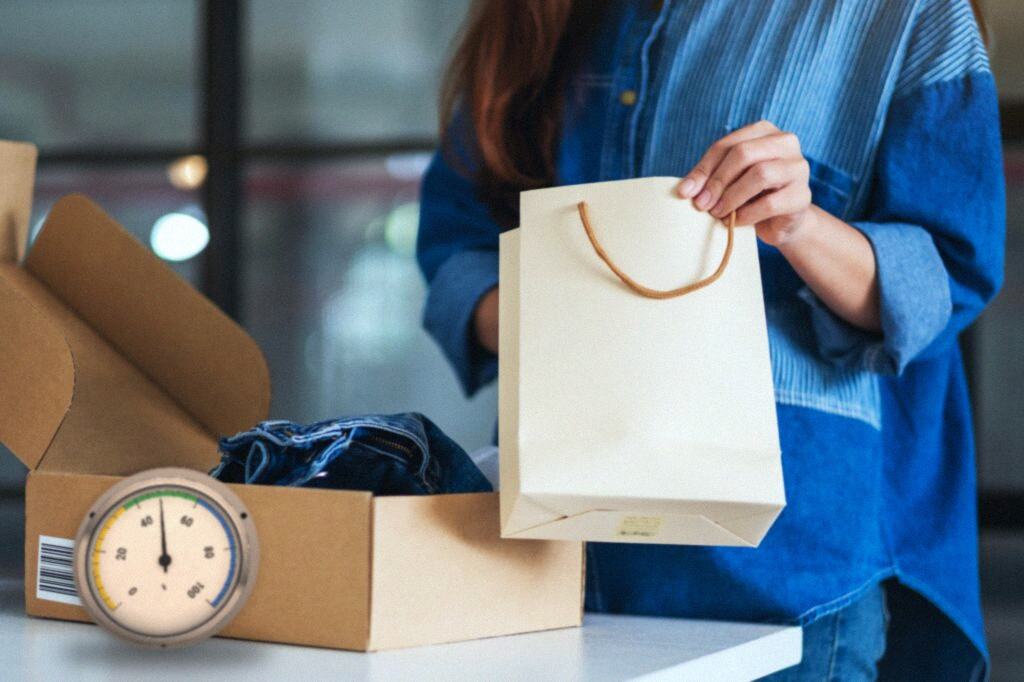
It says 48; %
